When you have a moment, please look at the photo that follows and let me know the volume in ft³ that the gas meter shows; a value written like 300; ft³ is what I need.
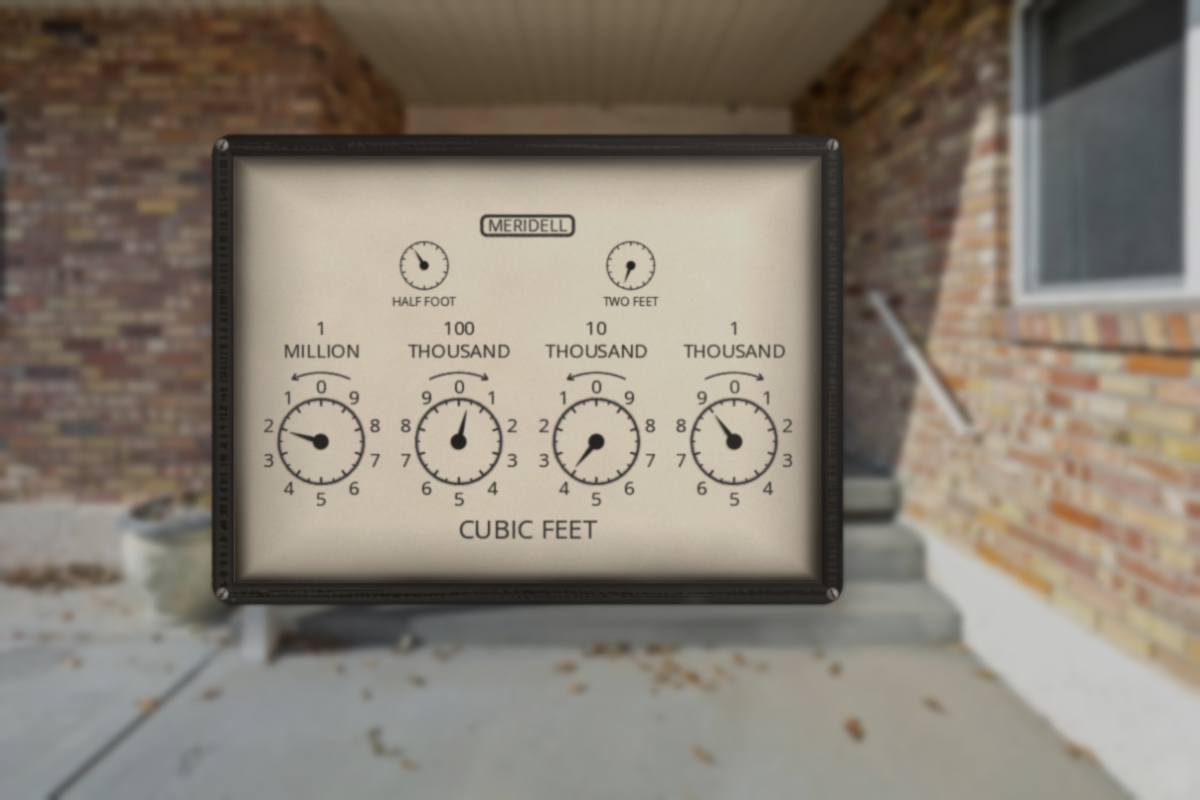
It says 203900; ft³
